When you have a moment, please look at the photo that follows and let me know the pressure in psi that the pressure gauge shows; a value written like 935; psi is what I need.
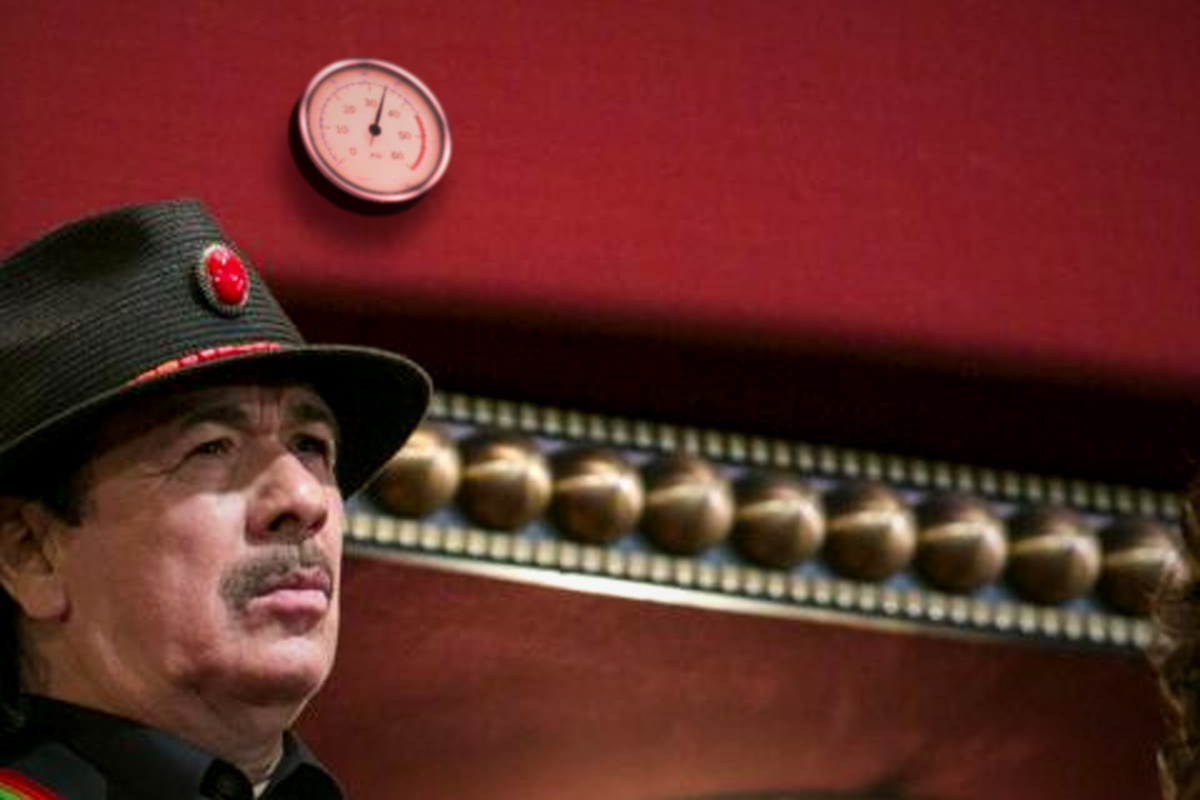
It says 34; psi
